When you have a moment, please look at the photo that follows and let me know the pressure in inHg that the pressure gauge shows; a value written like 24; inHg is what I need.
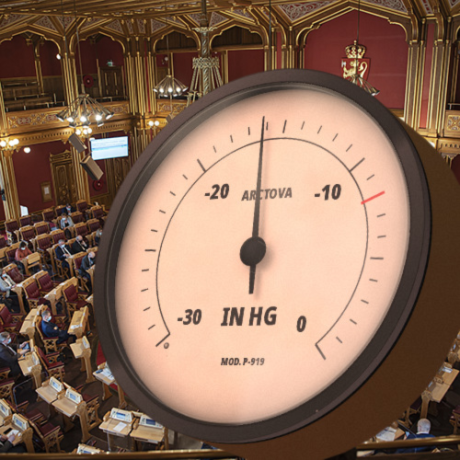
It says -16; inHg
